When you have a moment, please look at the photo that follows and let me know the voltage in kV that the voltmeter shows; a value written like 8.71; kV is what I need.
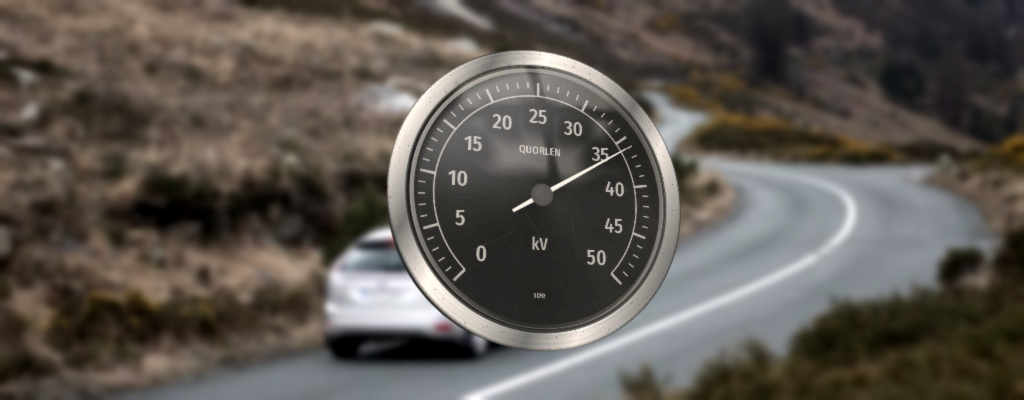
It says 36; kV
